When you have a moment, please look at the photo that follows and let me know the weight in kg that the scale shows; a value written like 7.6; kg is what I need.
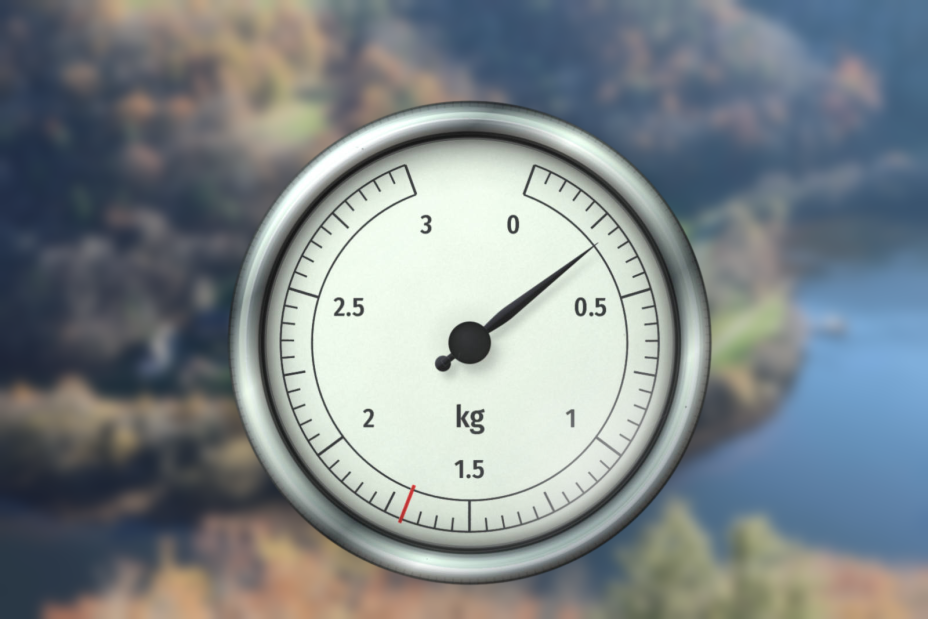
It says 0.3; kg
